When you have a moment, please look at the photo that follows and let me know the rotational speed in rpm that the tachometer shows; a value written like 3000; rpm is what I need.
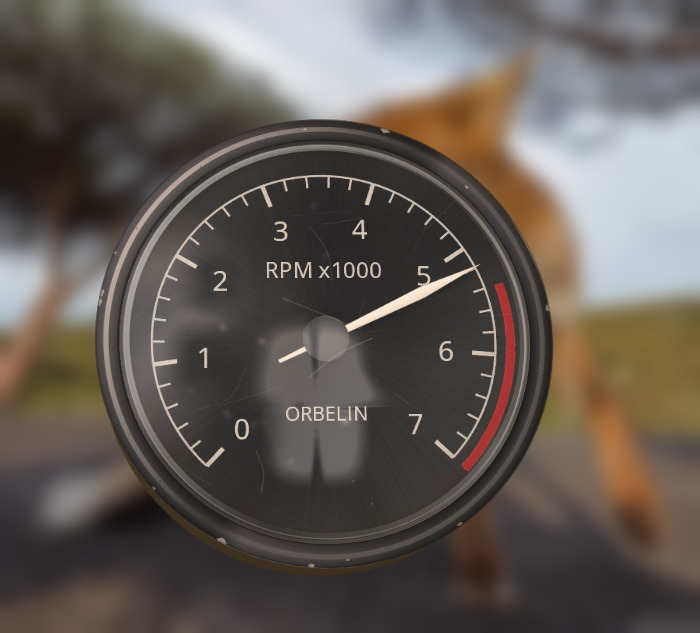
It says 5200; rpm
